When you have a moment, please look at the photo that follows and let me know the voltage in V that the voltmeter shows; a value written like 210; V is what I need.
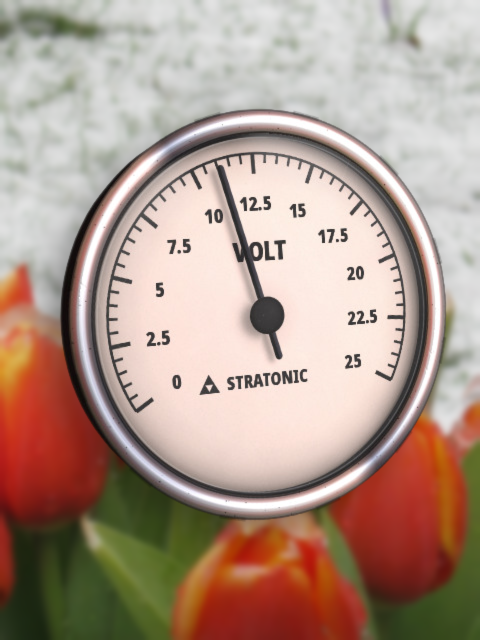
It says 11; V
